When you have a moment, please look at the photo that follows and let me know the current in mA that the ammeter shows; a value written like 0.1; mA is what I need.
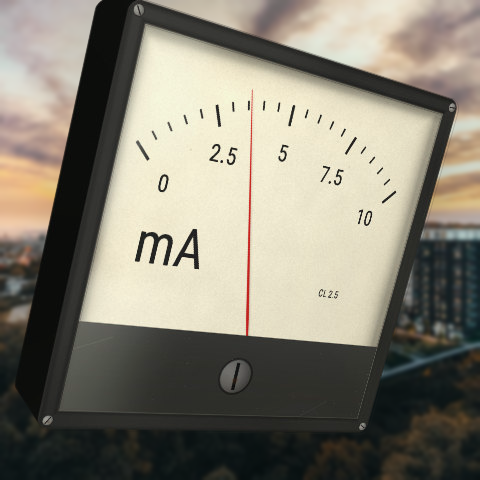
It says 3.5; mA
